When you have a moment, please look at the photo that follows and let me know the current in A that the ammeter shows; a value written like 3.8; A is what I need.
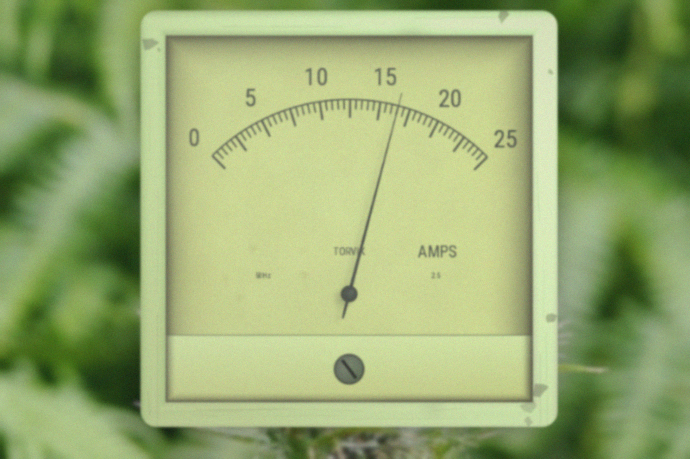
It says 16.5; A
